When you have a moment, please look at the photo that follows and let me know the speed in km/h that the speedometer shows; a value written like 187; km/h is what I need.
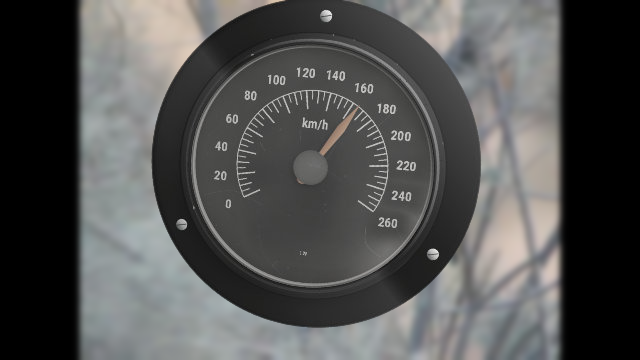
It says 165; km/h
